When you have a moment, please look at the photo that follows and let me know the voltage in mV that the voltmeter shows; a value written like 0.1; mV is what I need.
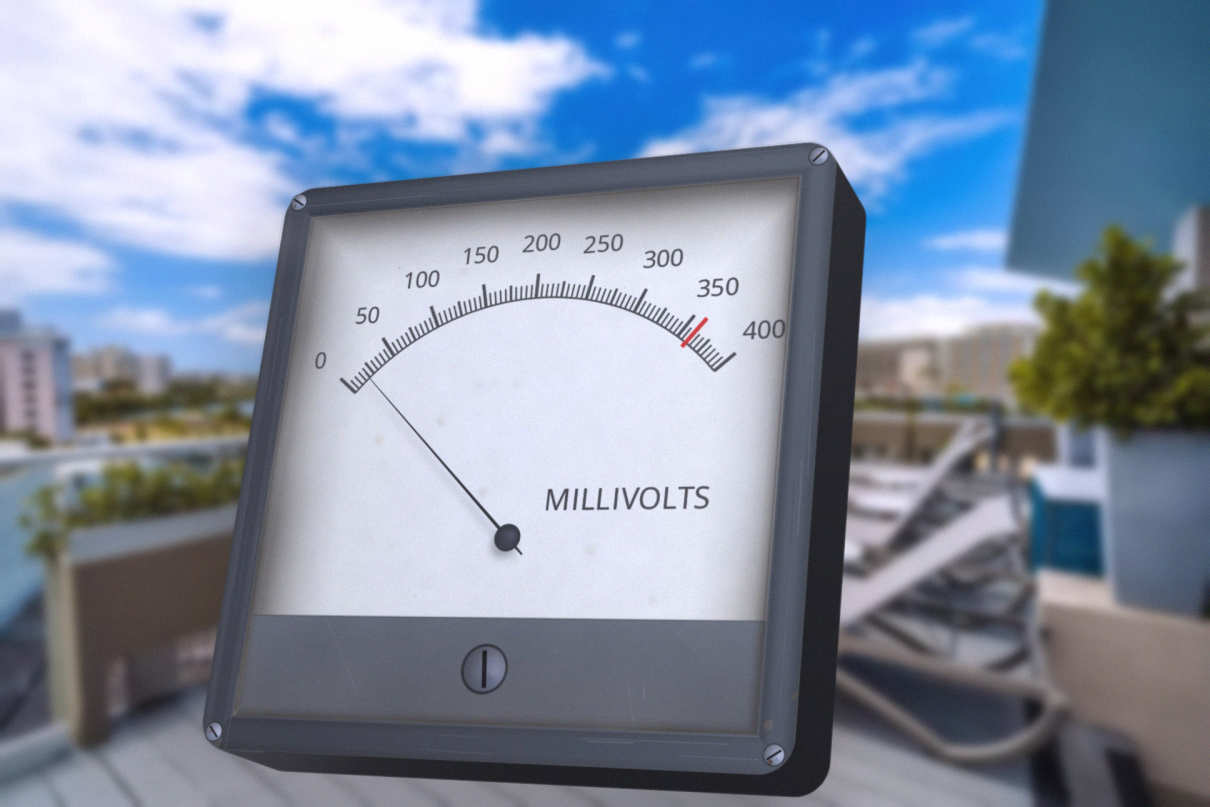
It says 20; mV
